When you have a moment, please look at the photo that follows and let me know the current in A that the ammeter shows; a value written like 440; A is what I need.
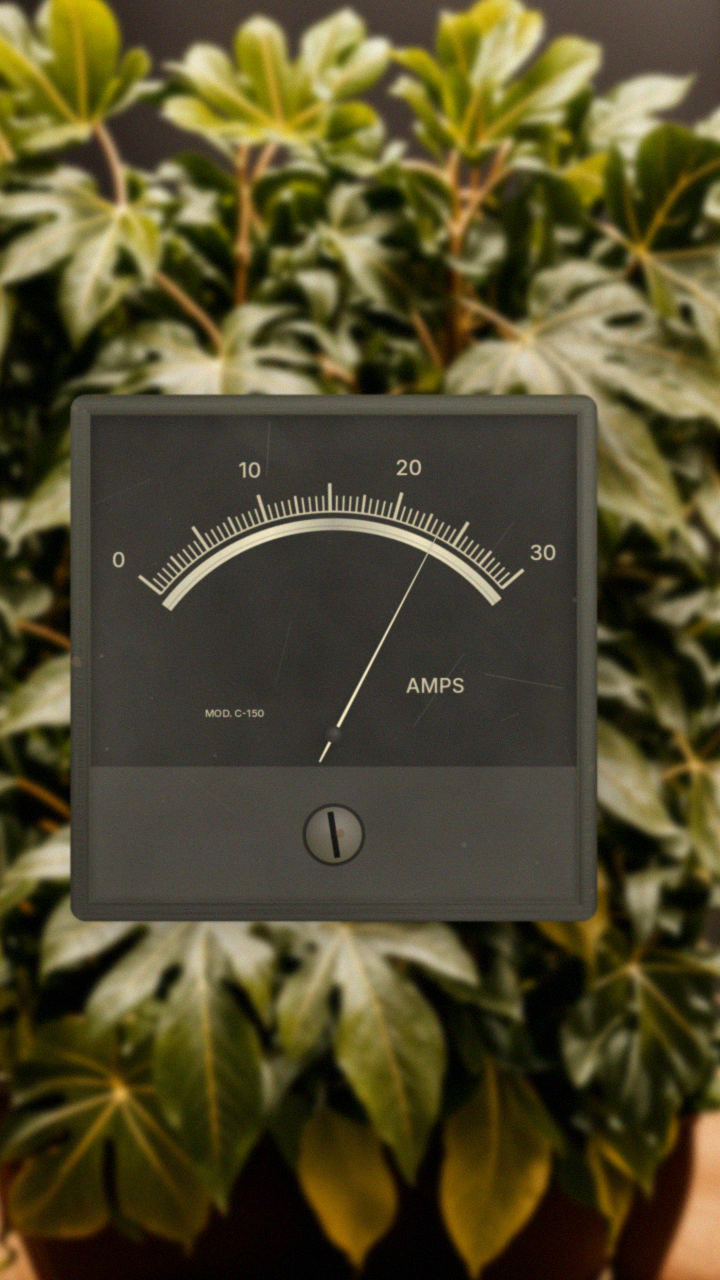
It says 23.5; A
